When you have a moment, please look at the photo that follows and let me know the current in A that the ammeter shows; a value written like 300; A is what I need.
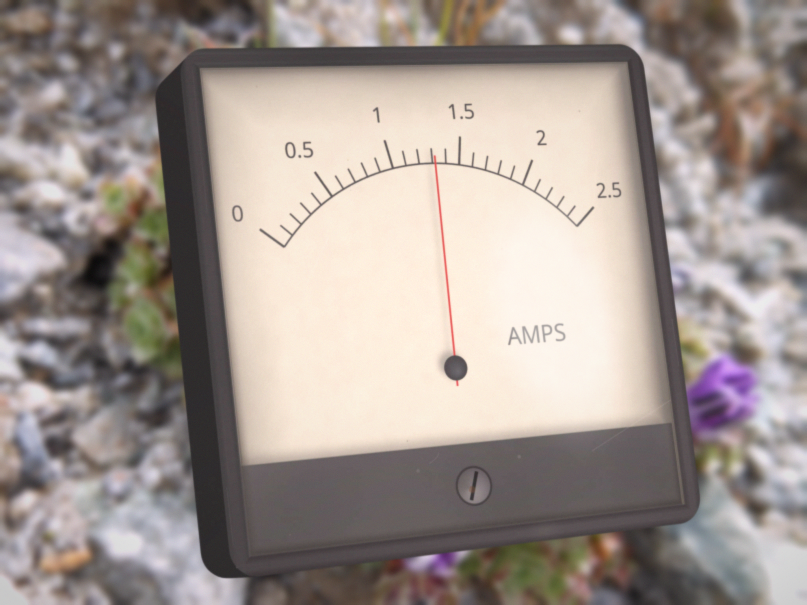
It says 1.3; A
